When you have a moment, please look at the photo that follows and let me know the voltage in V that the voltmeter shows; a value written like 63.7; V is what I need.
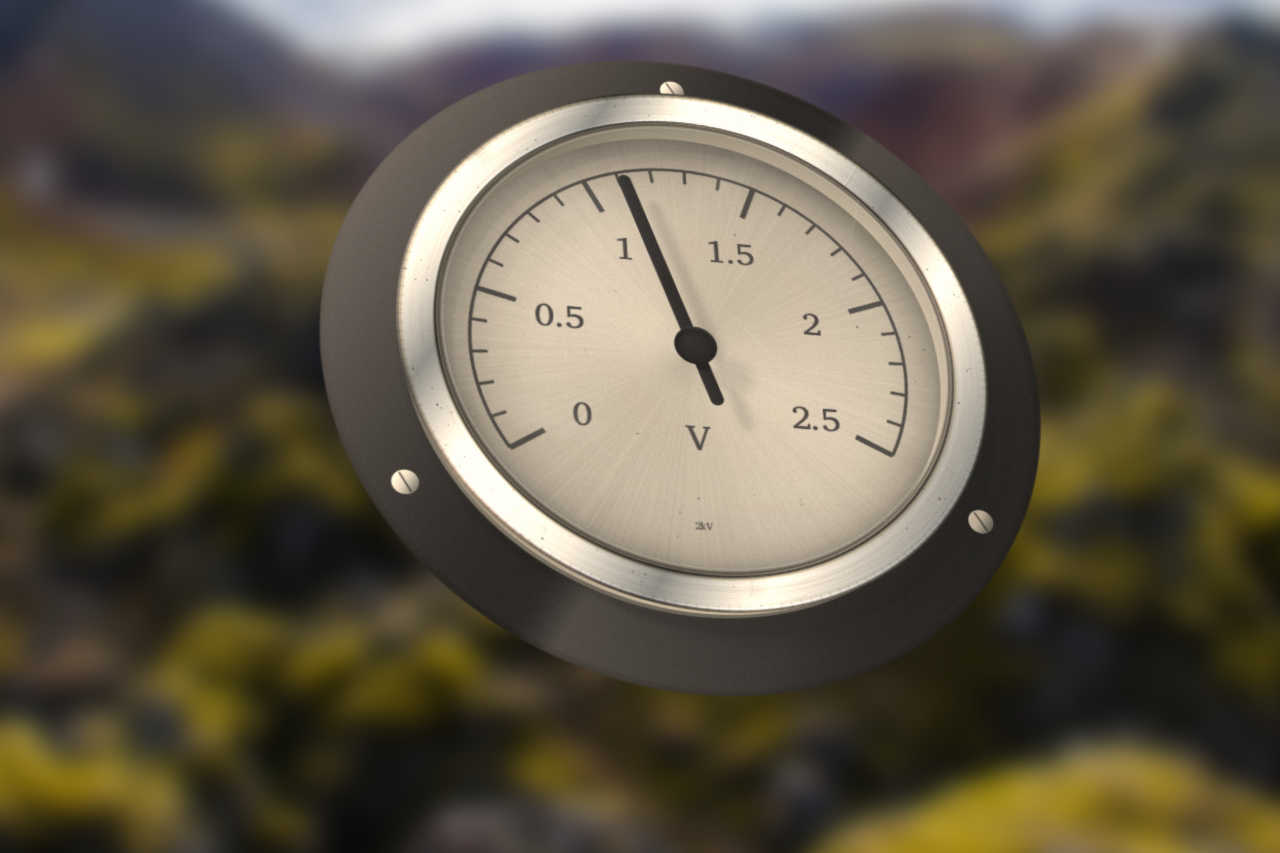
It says 1.1; V
